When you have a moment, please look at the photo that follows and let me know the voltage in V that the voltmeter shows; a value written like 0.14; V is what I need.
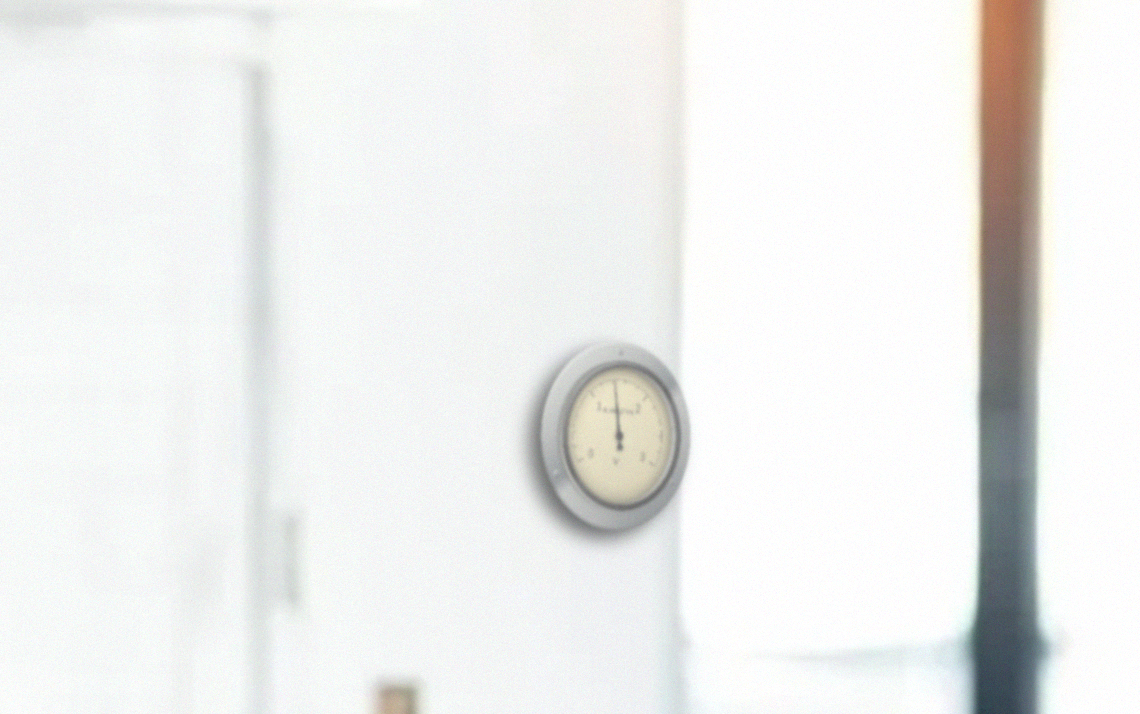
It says 1.4; V
